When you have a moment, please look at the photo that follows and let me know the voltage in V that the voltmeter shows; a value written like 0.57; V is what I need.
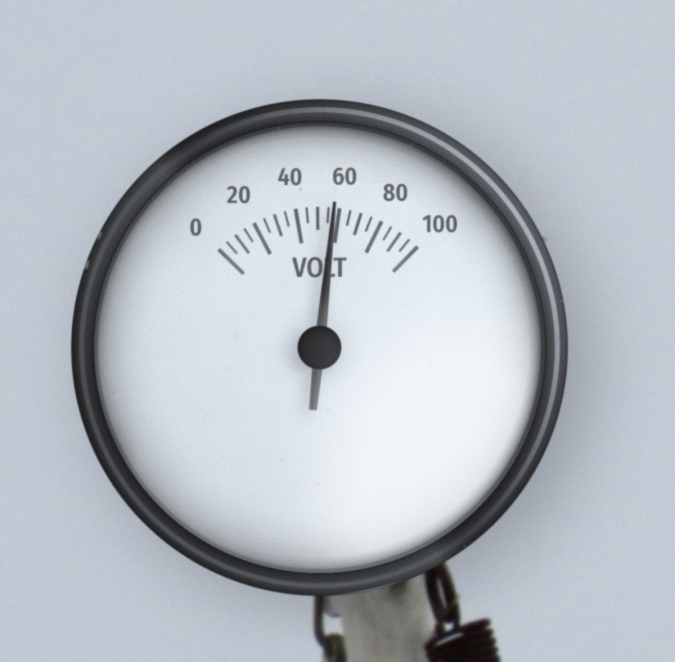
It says 57.5; V
